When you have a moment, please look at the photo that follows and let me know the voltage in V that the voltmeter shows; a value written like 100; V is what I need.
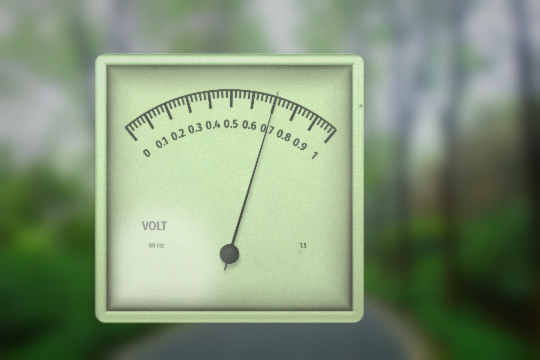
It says 0.7; V
